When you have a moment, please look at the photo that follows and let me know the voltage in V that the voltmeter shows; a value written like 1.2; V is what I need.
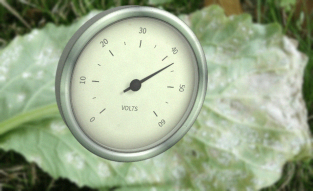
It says 42.5; V
